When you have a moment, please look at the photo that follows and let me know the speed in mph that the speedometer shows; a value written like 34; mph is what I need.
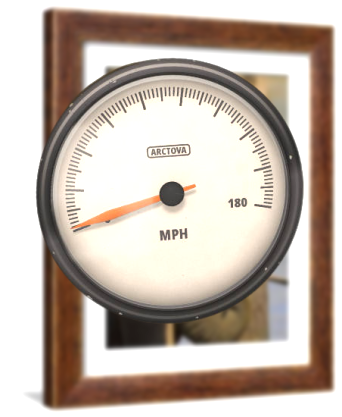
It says 2; mph
